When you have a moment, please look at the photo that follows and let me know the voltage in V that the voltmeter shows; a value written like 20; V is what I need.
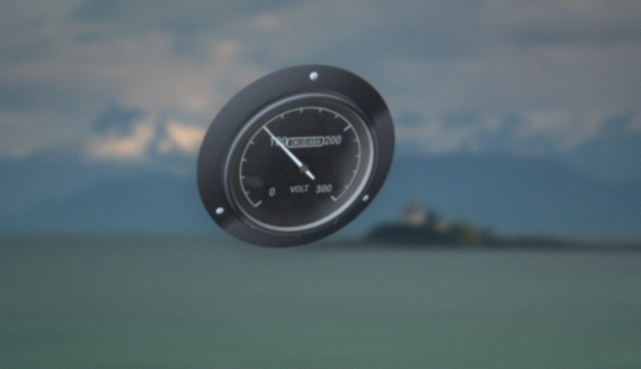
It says 100; V
